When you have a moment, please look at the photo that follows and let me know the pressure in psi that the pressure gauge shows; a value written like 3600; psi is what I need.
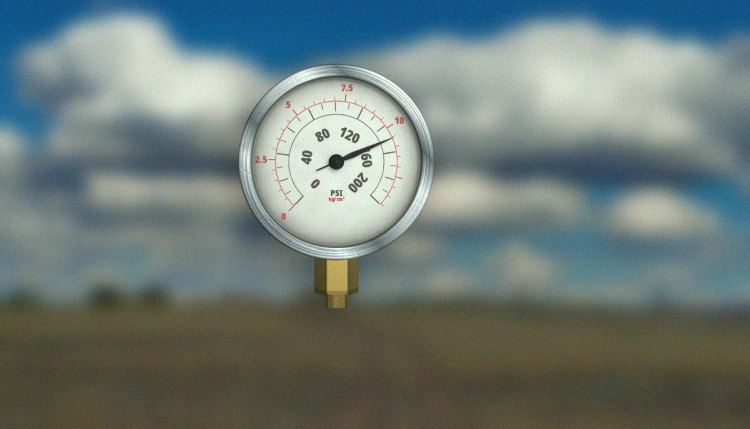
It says 150; psi
